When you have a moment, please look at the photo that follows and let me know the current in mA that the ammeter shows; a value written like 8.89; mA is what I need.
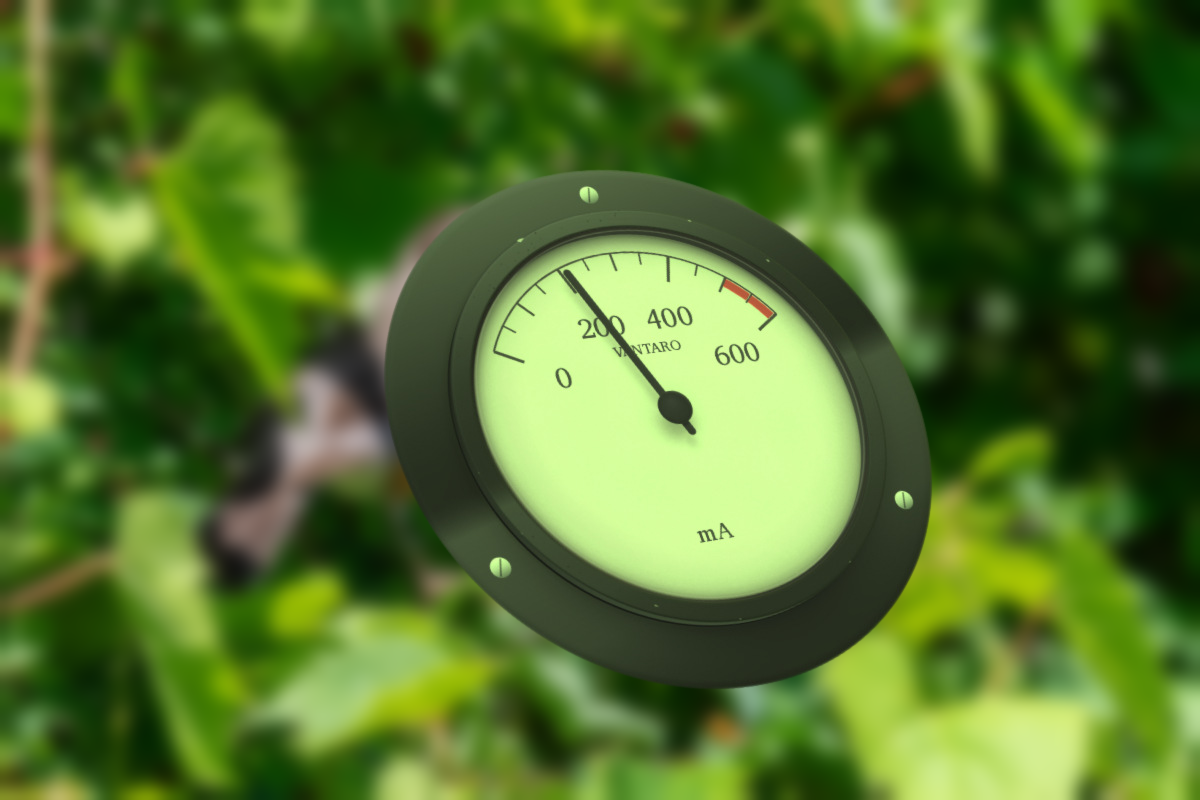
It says 200; mA
